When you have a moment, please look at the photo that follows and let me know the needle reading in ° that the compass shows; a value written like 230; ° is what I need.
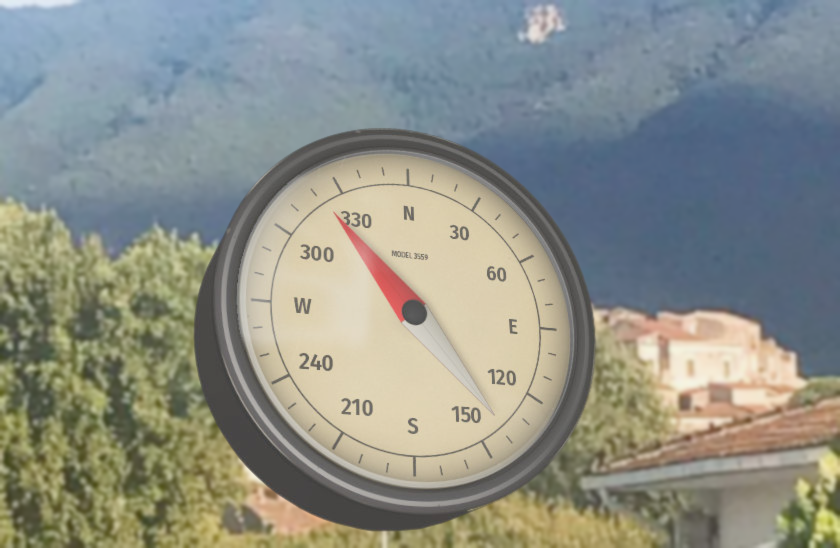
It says 320; °
